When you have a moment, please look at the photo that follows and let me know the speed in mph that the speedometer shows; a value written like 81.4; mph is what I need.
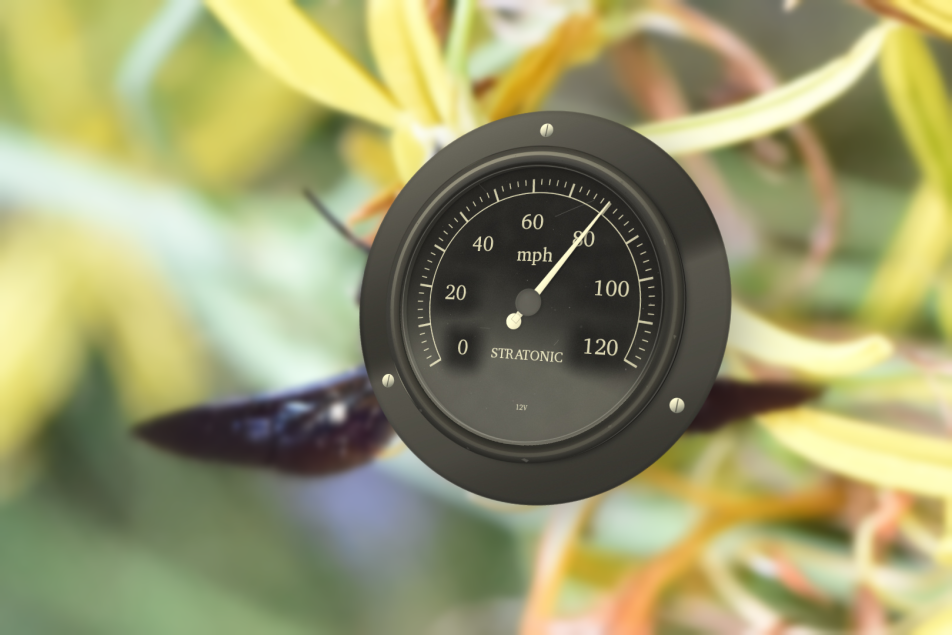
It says 80; mph
